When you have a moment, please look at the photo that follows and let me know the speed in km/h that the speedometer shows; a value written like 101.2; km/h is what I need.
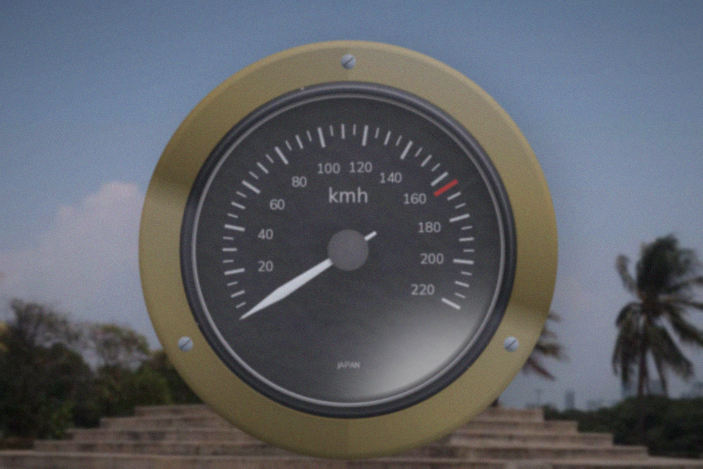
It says 0; km/h
